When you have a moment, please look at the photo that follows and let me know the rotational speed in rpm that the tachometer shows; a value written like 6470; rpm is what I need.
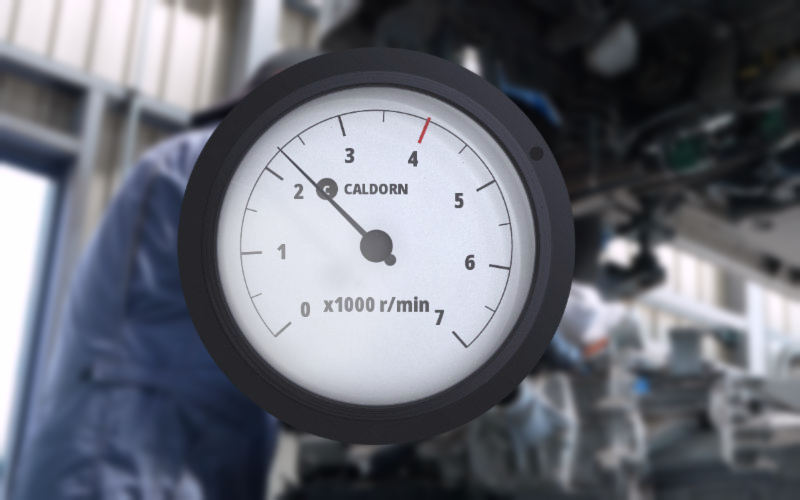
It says 2250; rpm
